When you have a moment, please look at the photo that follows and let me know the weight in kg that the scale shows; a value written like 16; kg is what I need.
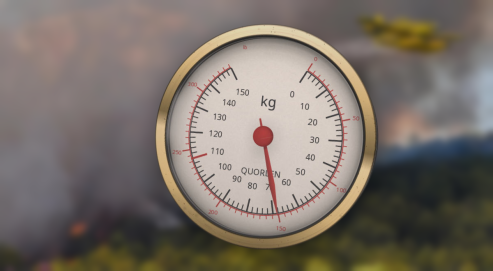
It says 68; kg
